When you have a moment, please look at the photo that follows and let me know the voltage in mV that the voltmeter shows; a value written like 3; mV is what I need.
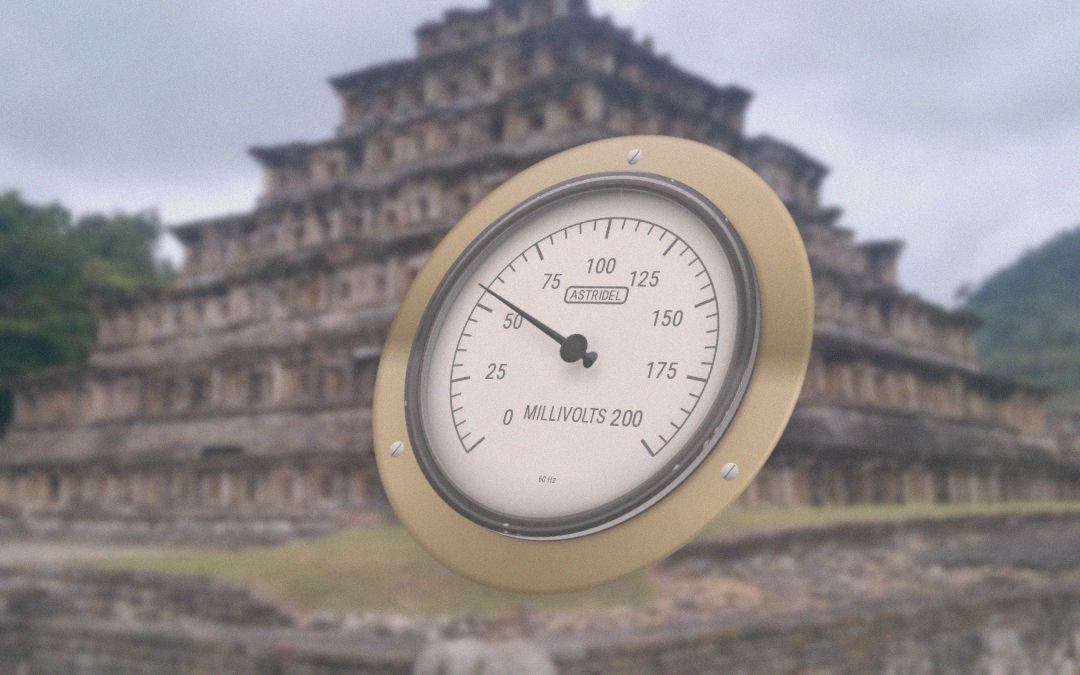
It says 55; mV
